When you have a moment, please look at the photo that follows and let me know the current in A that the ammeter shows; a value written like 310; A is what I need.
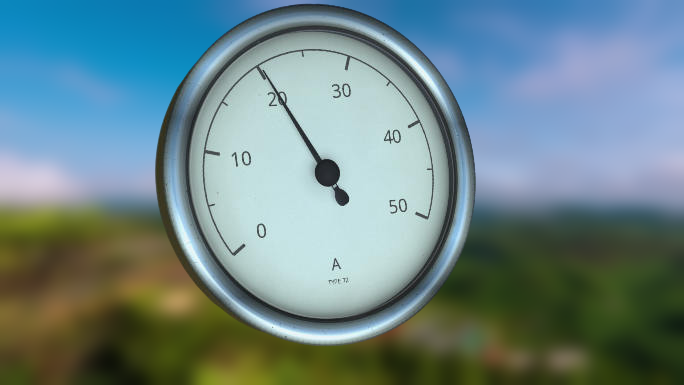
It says 20; A
